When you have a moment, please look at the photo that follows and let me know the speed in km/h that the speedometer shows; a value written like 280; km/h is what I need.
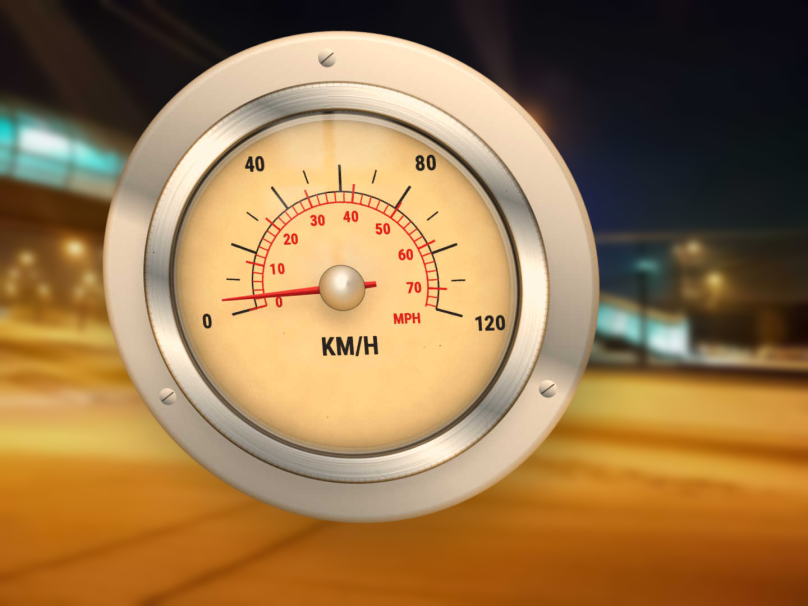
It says 5; km/h
